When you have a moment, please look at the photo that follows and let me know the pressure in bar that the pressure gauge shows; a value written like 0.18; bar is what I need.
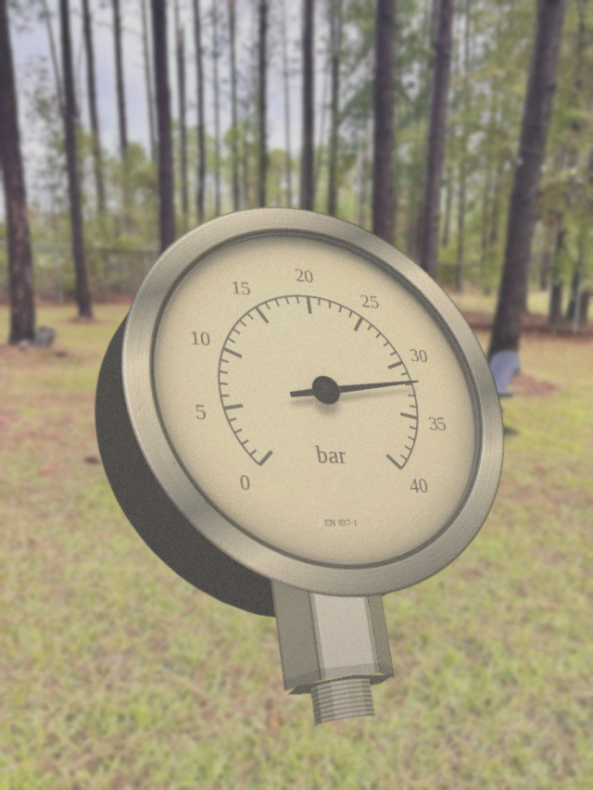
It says 32; bar
